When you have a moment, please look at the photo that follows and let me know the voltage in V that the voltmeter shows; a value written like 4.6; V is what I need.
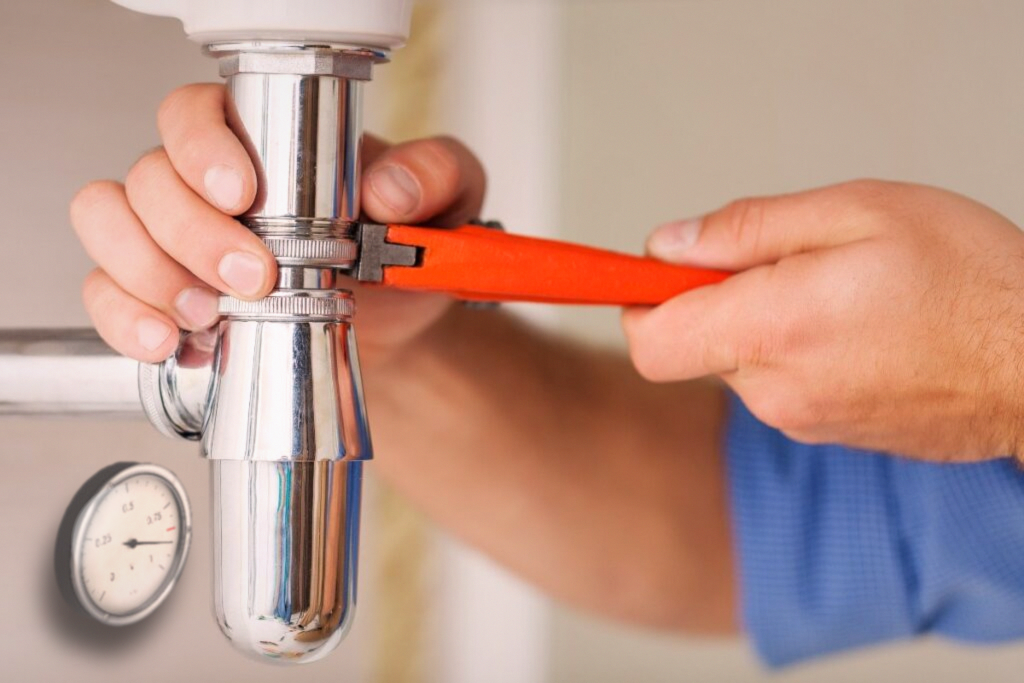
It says 0.9; V
